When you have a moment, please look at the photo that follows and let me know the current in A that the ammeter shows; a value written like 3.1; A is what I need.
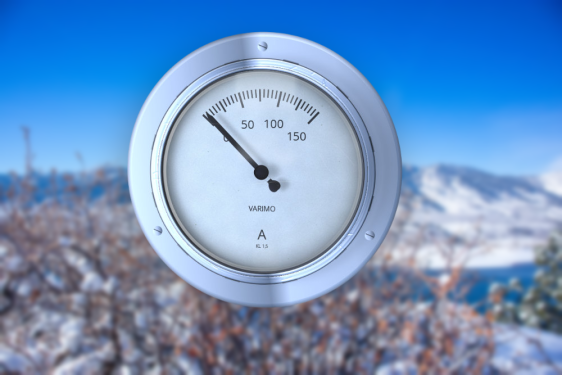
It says 5; A
